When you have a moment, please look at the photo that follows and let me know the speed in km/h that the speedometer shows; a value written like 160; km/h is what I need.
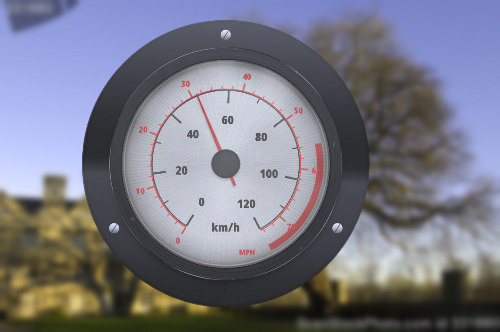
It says 50; km/h
